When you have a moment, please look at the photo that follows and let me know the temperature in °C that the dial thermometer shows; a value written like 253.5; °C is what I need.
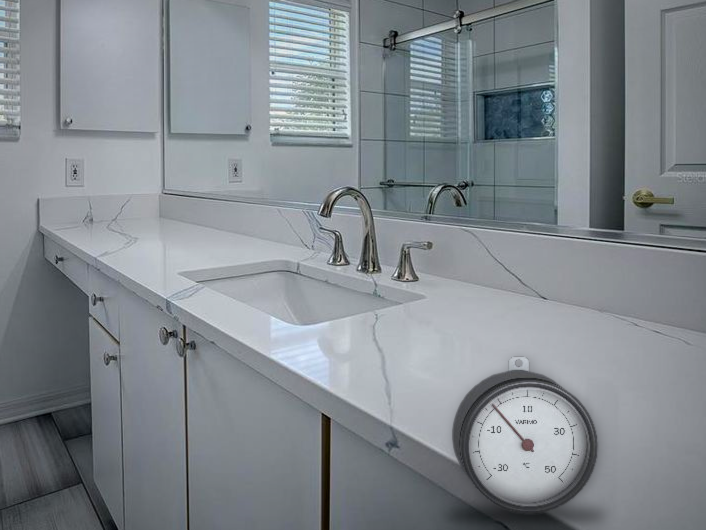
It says -2.5; °C
